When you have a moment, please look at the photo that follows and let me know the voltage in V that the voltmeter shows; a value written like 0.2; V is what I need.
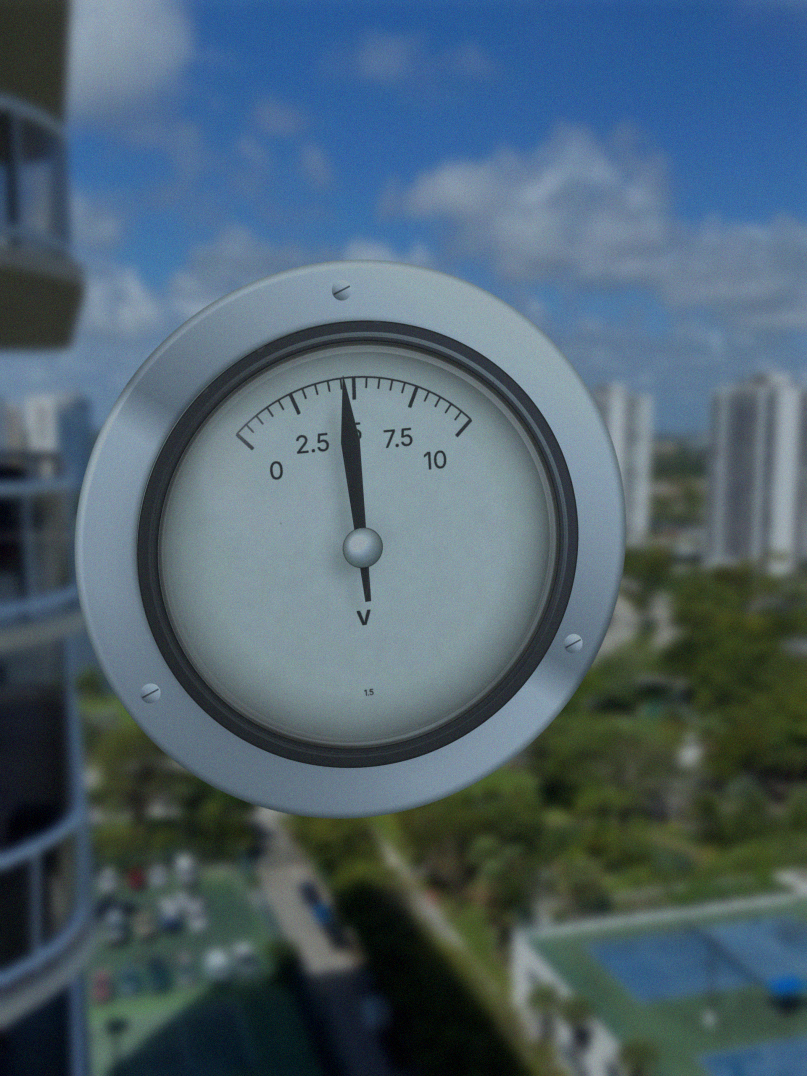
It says 4.5; V
